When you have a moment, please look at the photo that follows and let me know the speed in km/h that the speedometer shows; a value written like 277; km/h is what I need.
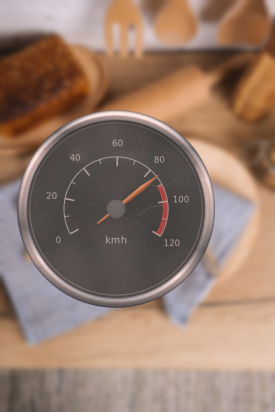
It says 85; km/h
